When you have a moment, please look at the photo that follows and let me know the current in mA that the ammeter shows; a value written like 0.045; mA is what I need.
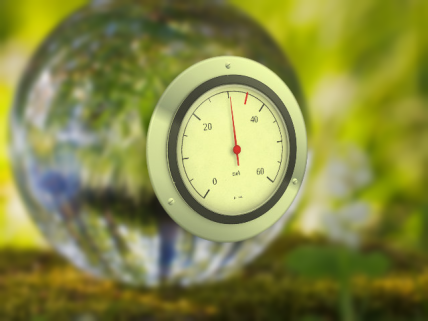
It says 30; mA
